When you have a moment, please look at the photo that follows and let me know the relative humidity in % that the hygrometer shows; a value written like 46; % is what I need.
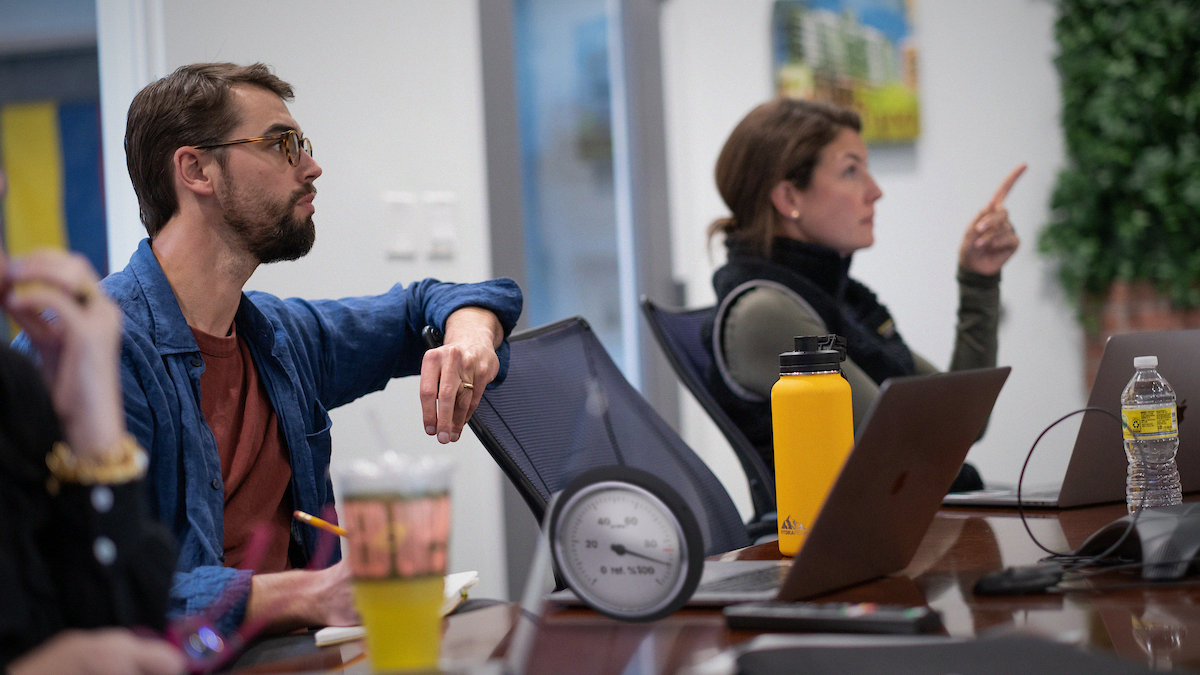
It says 90; %
